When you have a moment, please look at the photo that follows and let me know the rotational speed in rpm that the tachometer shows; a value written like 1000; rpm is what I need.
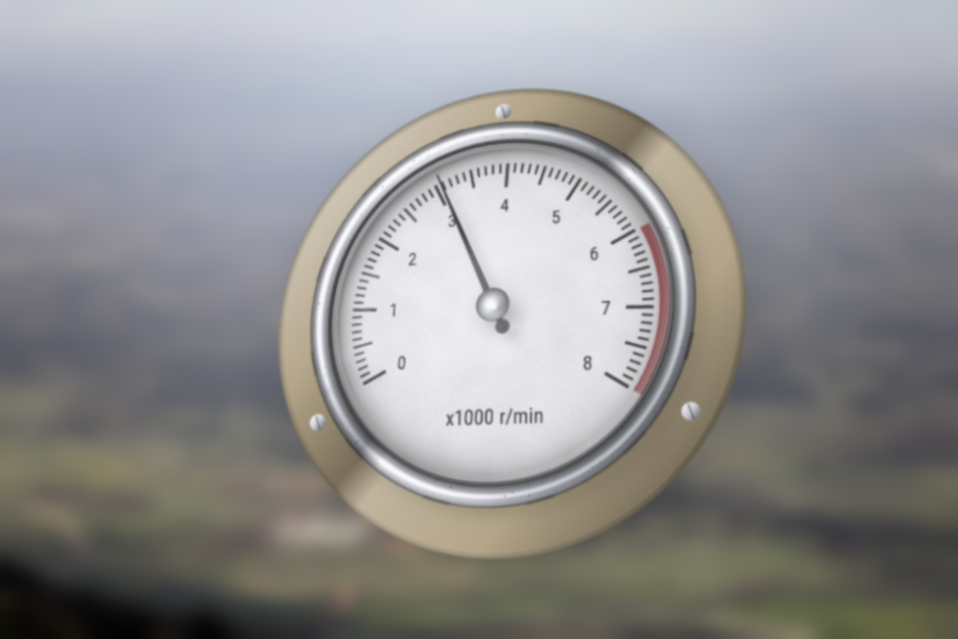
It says 3100; rpm
